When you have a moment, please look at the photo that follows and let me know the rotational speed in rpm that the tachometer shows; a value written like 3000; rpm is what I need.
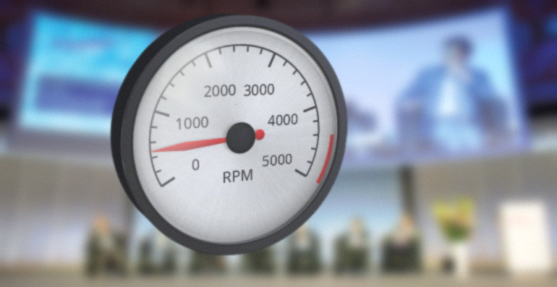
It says 500; rpm
